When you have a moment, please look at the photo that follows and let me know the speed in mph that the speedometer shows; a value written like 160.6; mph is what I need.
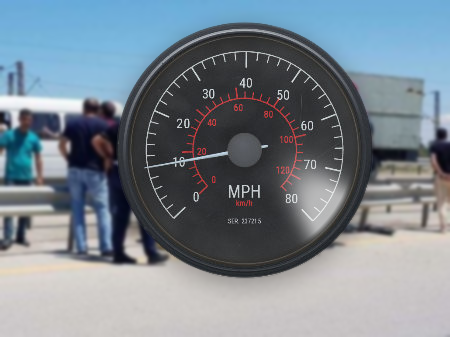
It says 10; mph
